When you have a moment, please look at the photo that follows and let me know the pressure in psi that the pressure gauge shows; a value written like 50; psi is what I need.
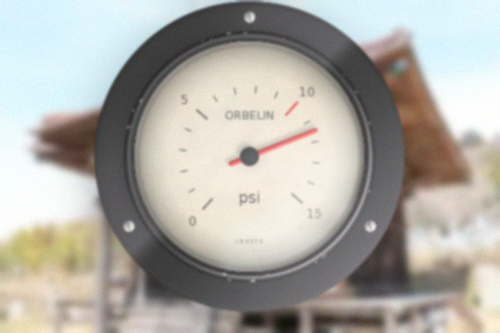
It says 11.5; psi
